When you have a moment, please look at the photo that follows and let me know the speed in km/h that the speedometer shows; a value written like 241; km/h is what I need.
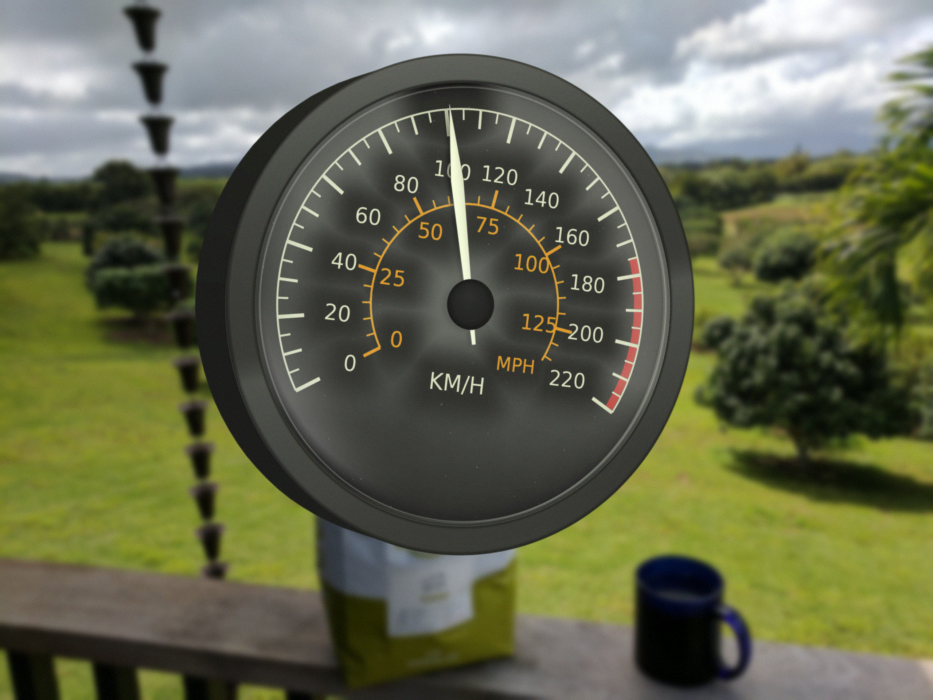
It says 100; km/h
